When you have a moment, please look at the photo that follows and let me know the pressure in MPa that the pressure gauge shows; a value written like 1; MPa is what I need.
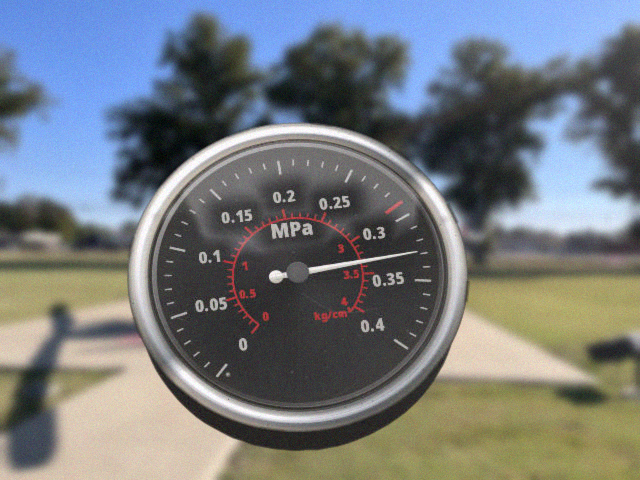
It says 0.33; MPa
